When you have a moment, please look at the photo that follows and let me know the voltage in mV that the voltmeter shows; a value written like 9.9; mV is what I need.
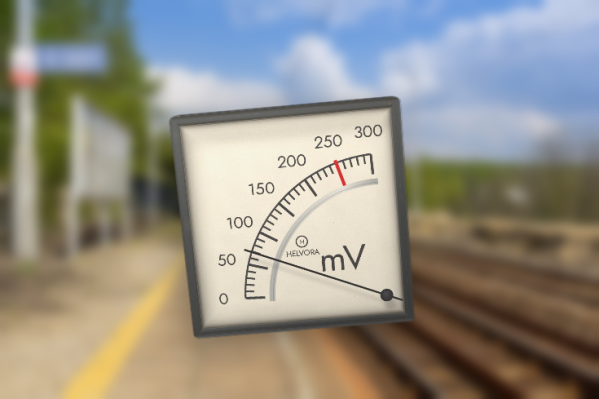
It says 70; mV
